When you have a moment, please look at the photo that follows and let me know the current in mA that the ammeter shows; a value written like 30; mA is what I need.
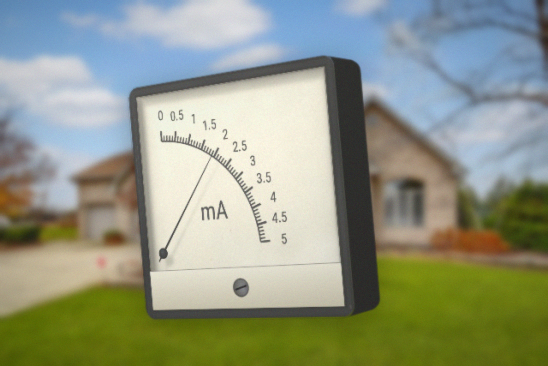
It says 2; mA
